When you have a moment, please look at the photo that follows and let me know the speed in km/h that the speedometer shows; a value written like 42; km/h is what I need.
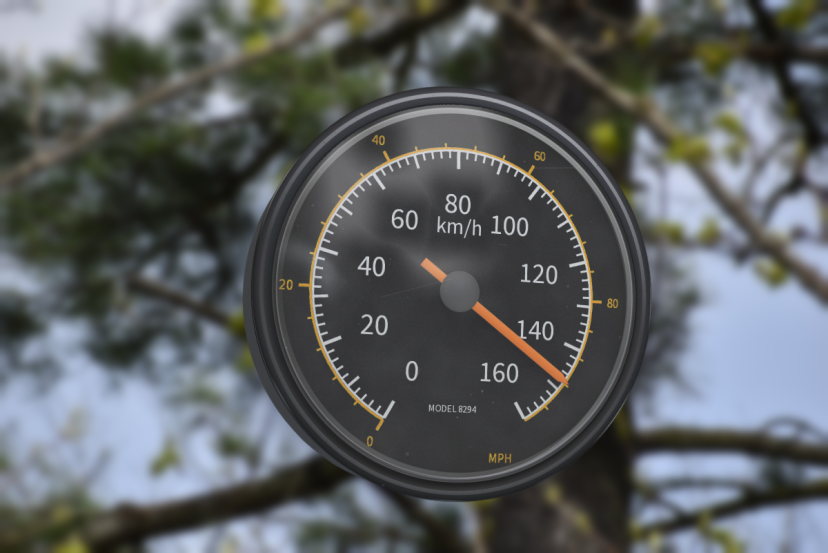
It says 148; km/h
